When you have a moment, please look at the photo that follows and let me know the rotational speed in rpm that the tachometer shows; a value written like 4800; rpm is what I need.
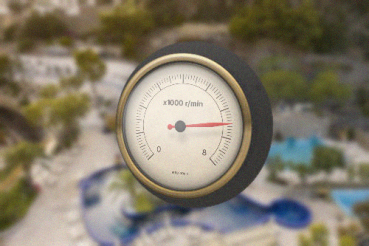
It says 6500; rpm
